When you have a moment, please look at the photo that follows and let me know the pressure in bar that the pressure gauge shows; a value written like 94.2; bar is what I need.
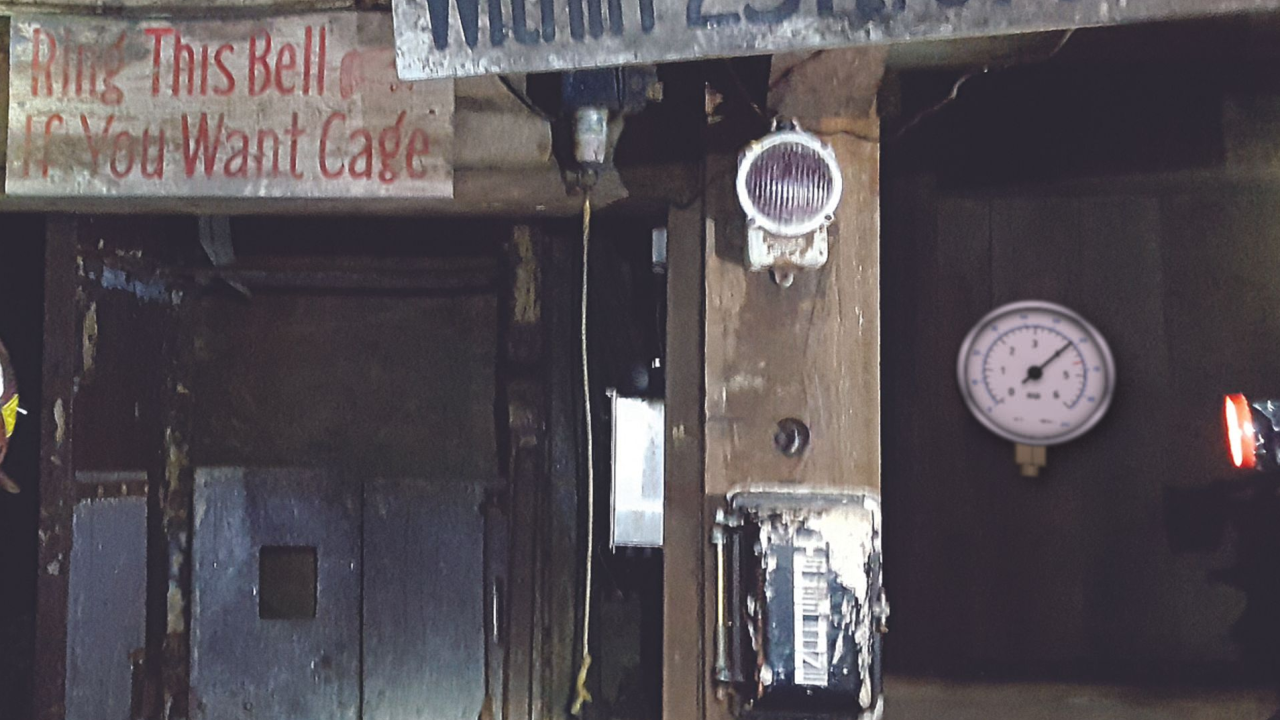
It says 4; bar
